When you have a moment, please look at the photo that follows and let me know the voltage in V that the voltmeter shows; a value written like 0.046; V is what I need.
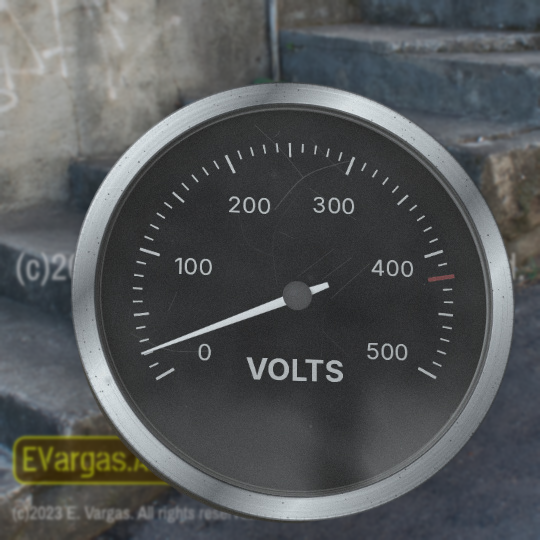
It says 20; V
